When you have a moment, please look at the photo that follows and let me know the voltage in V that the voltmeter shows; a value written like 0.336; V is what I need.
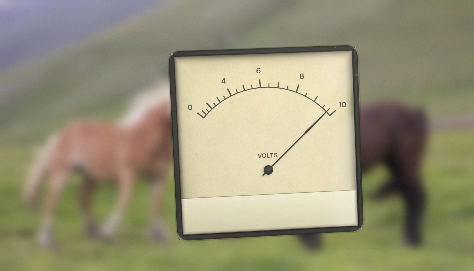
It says 9.75; V
